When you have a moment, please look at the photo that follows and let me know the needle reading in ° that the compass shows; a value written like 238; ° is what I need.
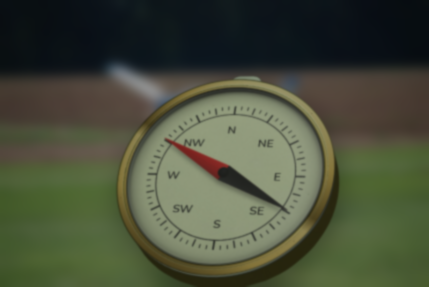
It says 300; °
